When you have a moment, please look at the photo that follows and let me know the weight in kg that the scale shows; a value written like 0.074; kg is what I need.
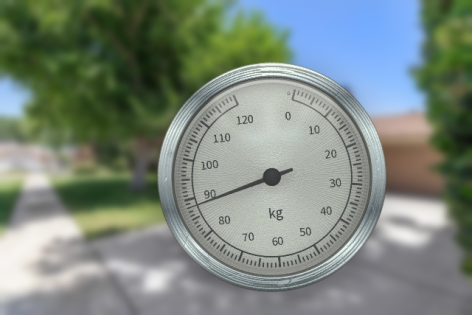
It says 88; kg
